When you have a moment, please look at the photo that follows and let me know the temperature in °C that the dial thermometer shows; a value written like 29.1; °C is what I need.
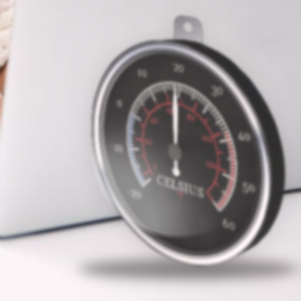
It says 20; °C
